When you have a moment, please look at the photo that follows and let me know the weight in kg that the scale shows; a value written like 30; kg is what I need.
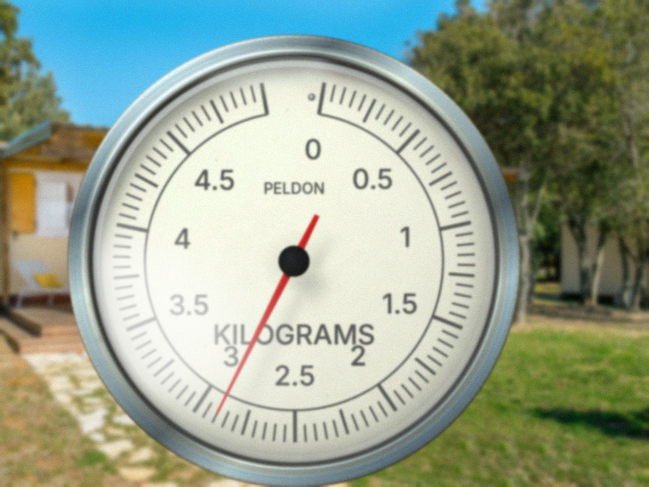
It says 2.9; kg
